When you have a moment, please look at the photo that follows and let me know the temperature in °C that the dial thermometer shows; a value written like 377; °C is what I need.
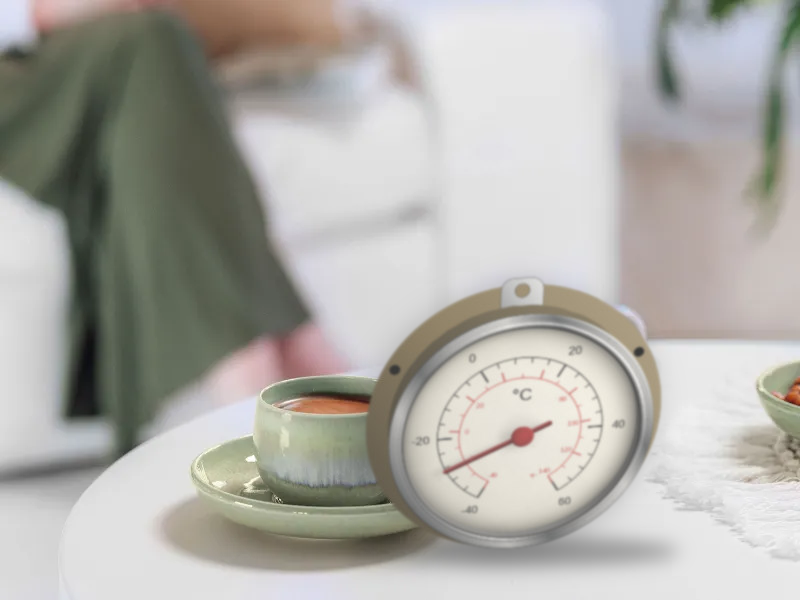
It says -28; °C
